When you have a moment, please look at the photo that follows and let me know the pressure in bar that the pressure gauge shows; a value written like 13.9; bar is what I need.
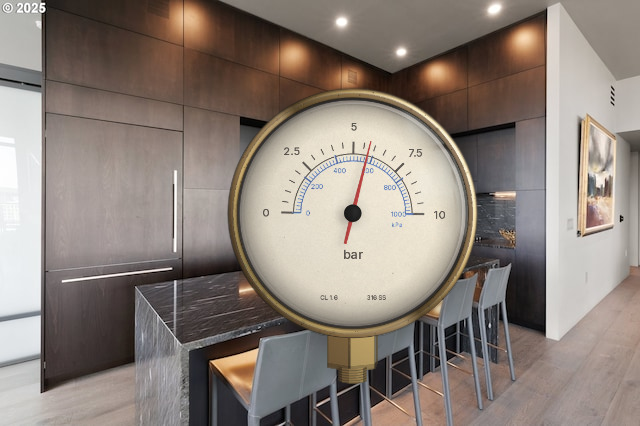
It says 5.75; bar
